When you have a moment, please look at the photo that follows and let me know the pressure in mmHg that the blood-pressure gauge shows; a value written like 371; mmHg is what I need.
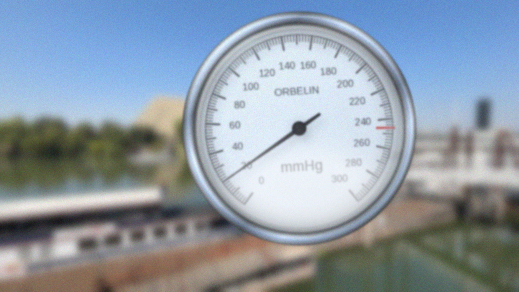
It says 20; mmHg
